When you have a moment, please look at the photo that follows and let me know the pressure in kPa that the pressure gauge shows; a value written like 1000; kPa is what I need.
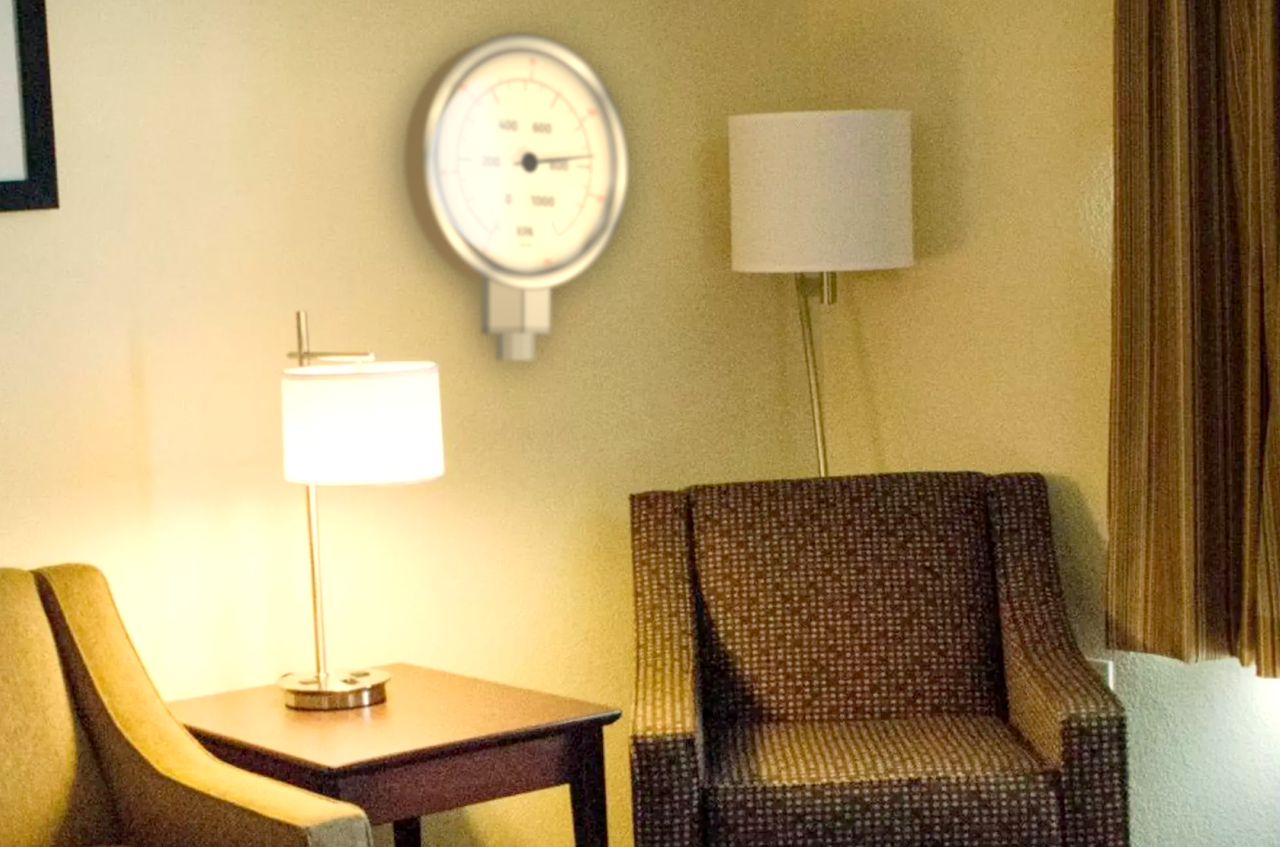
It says 775; kPa
